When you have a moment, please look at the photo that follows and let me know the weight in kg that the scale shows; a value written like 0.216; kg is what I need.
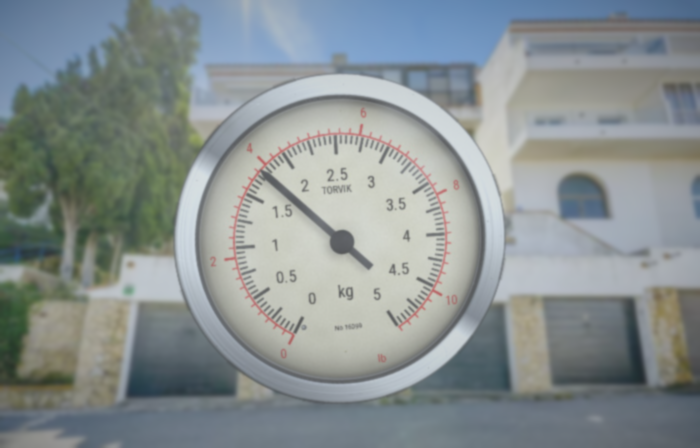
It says 1.75; kg
